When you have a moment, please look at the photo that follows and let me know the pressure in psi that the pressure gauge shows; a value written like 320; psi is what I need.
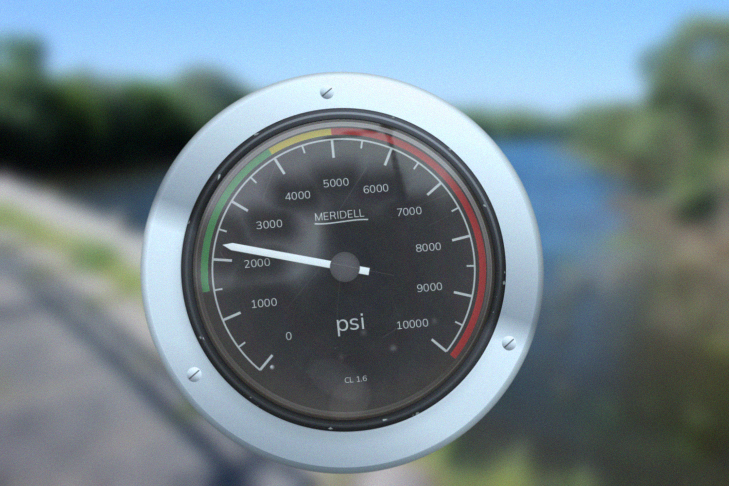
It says 2250; psi
